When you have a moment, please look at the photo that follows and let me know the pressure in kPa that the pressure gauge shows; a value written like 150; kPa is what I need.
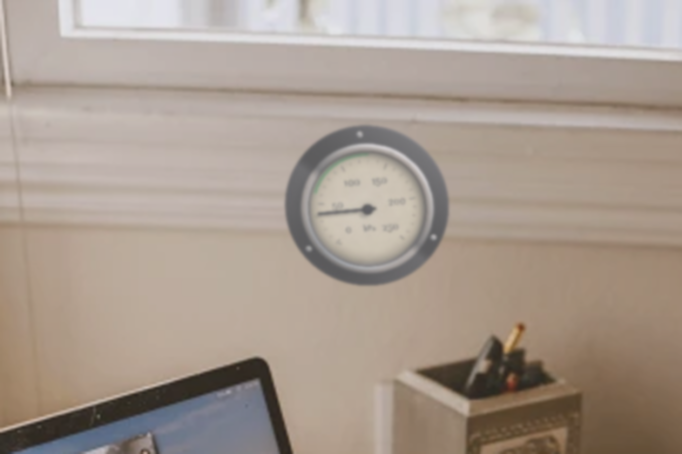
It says 40; kPa
